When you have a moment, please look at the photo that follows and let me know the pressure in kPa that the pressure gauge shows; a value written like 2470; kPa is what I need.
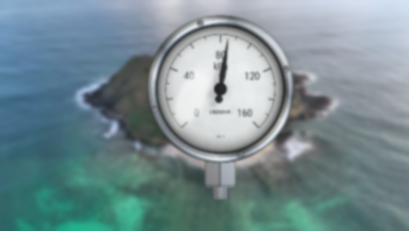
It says 85; kPa
